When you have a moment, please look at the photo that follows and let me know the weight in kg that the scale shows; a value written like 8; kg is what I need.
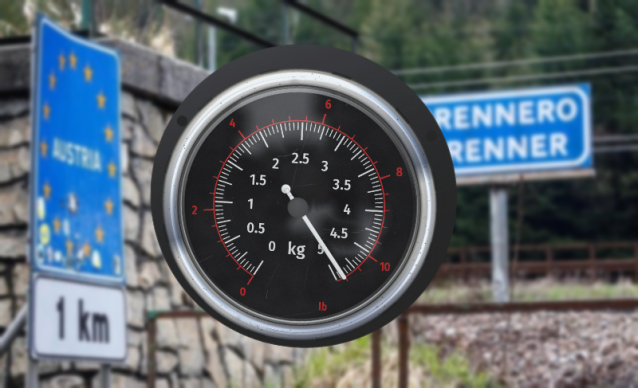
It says 4.9; kg
